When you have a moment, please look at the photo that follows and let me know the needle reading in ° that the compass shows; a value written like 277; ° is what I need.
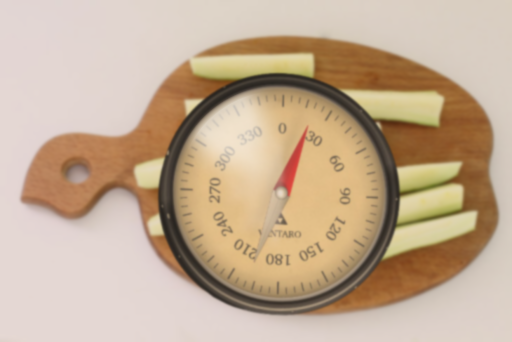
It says 20; °
